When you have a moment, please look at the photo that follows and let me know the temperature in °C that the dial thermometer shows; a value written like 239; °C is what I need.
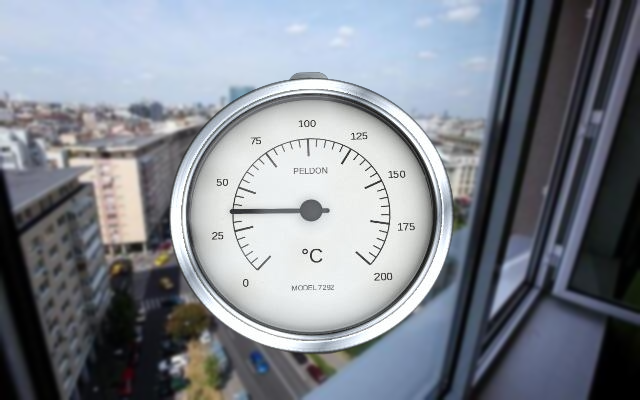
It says 35; °C
